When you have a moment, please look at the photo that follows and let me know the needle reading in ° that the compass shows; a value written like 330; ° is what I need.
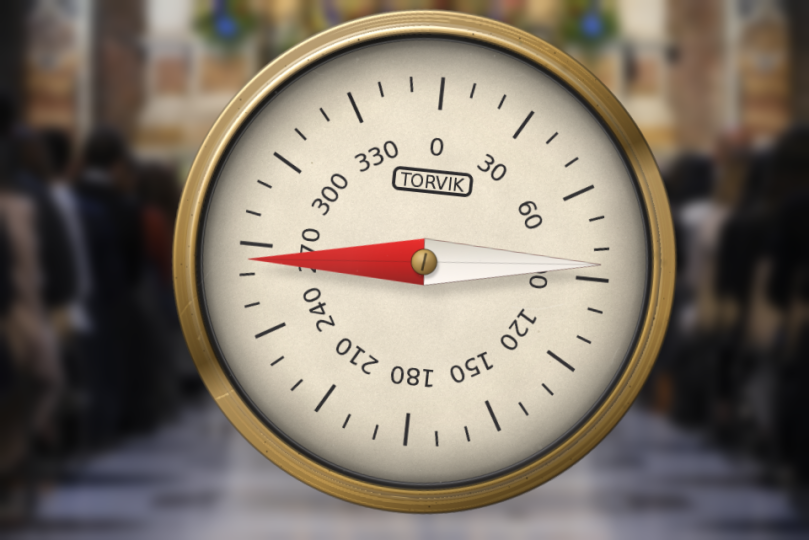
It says 265; °
